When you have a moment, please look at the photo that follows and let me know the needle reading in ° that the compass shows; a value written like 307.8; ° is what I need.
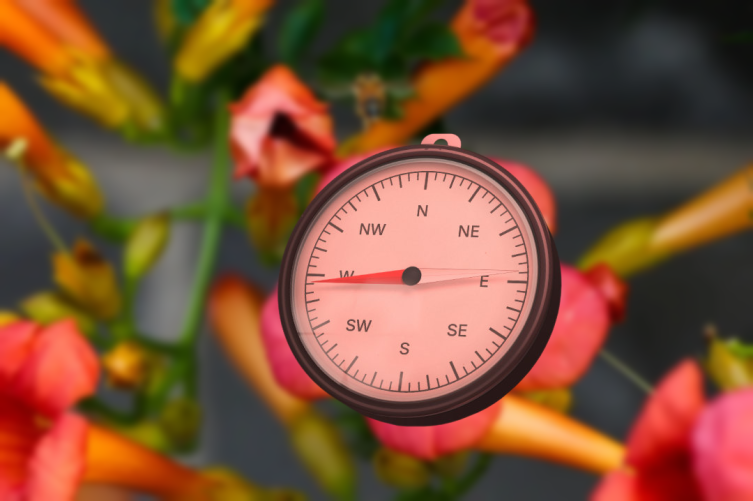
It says 265; °
